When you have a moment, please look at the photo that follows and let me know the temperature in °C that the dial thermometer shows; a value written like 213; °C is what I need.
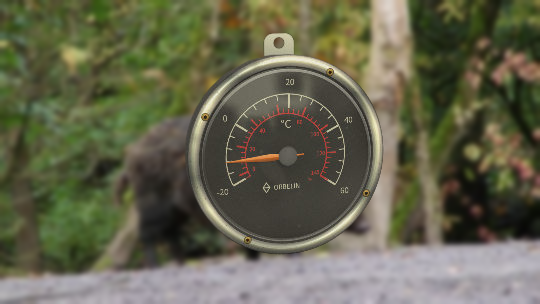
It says -12; °C
